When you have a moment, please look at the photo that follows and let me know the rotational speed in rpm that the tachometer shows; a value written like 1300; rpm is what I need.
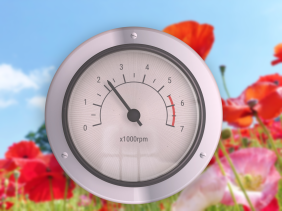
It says 2250; rpm
